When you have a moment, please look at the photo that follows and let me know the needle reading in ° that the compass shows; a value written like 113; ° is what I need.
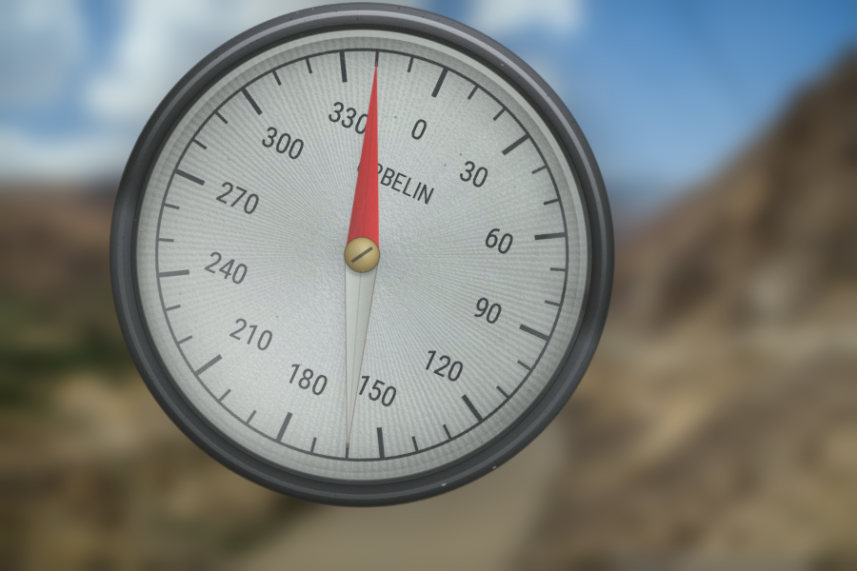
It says 340; °
